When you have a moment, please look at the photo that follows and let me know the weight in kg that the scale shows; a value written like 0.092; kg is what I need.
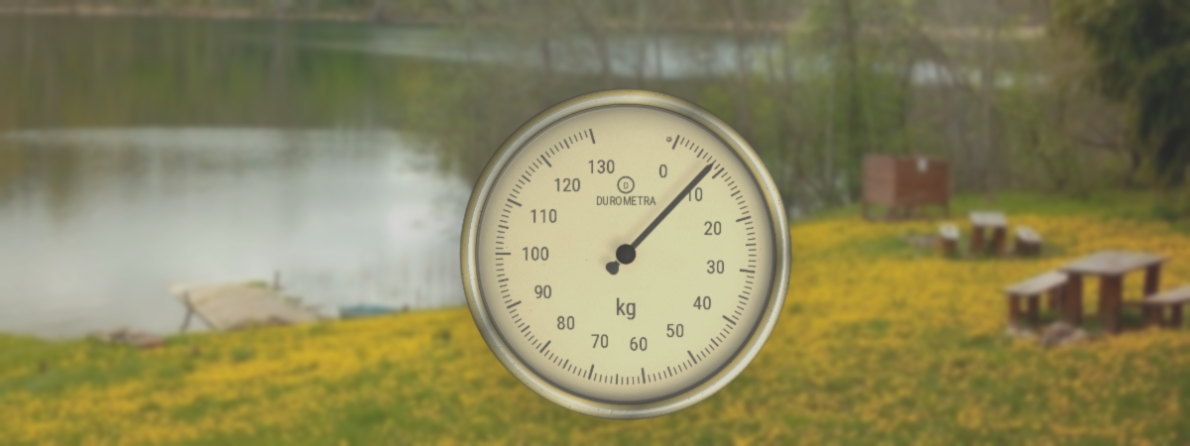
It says 8; kg
